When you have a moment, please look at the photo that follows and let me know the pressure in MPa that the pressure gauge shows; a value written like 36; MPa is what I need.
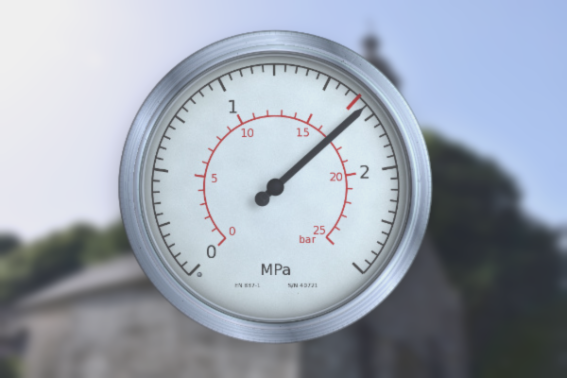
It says 1.7; MPa
